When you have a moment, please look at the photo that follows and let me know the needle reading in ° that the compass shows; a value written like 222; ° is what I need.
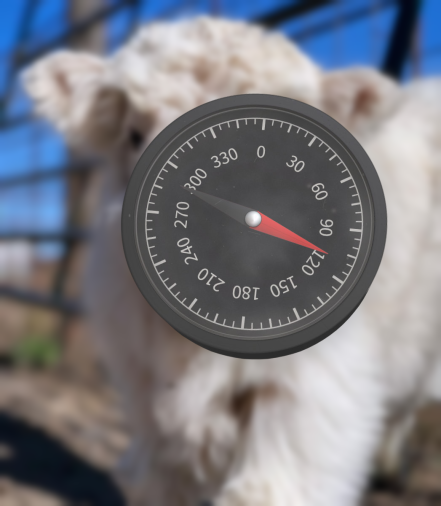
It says 110; °
